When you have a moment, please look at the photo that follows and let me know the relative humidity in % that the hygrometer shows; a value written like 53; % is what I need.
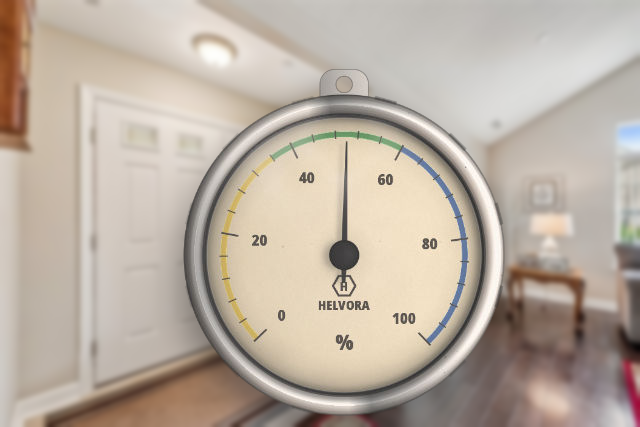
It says 50; %
